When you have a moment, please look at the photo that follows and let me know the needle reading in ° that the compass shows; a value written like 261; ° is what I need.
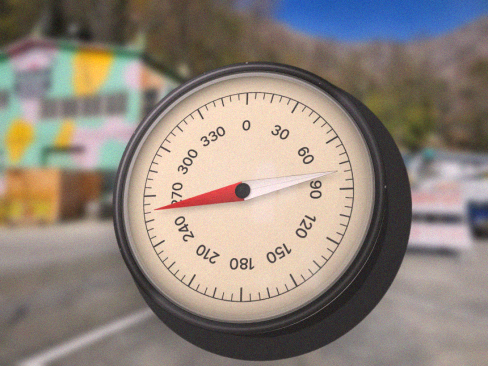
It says 260; °
